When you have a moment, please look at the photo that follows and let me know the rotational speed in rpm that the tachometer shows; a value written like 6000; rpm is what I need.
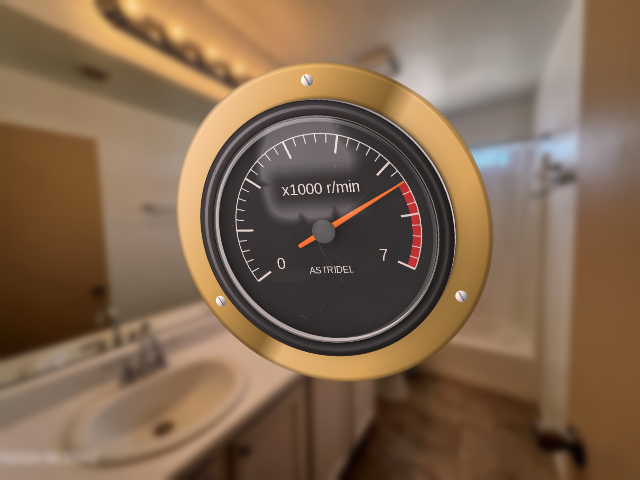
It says 5400; rpm
